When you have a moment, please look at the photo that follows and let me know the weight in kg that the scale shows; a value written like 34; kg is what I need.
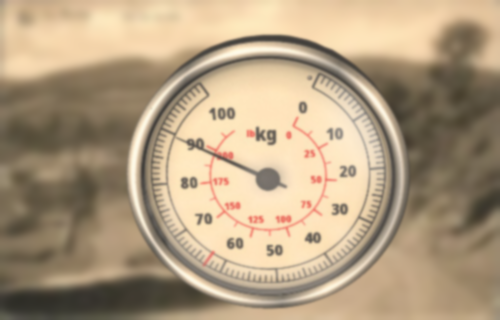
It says 90; kg
